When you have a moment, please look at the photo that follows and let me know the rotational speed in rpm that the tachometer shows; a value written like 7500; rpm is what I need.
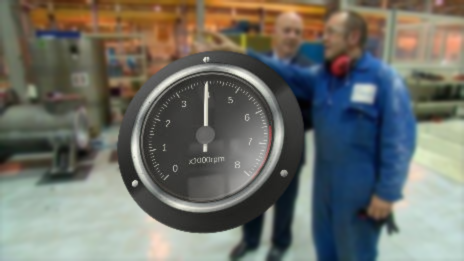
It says 4000; rpm
